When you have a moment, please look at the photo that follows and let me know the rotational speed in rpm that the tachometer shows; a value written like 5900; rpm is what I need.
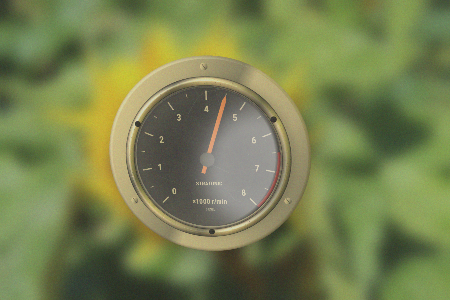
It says 4500; rpm
